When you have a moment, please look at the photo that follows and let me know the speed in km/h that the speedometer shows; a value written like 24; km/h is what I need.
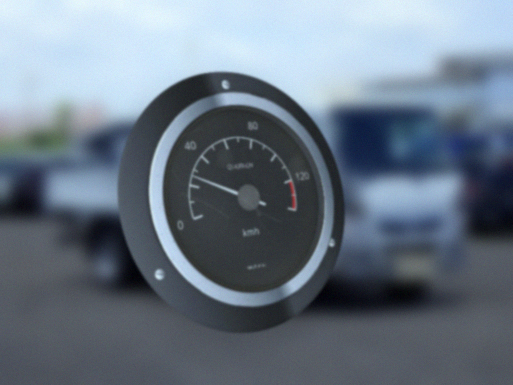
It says 25; km/h
